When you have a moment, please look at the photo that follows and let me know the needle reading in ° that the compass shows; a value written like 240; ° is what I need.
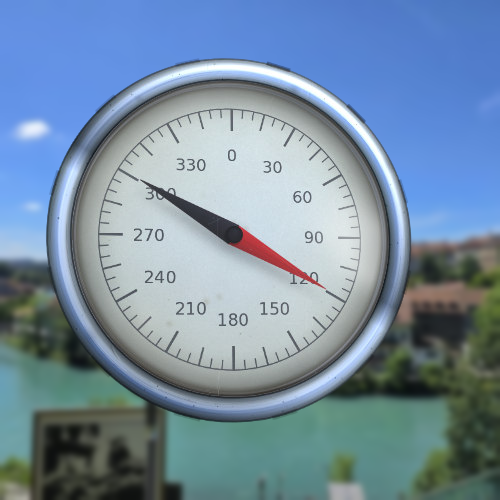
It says 120; °
